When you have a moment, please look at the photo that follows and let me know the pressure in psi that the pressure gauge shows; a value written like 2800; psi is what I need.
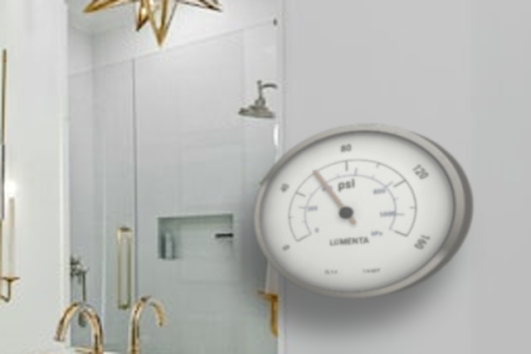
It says 60; psi
